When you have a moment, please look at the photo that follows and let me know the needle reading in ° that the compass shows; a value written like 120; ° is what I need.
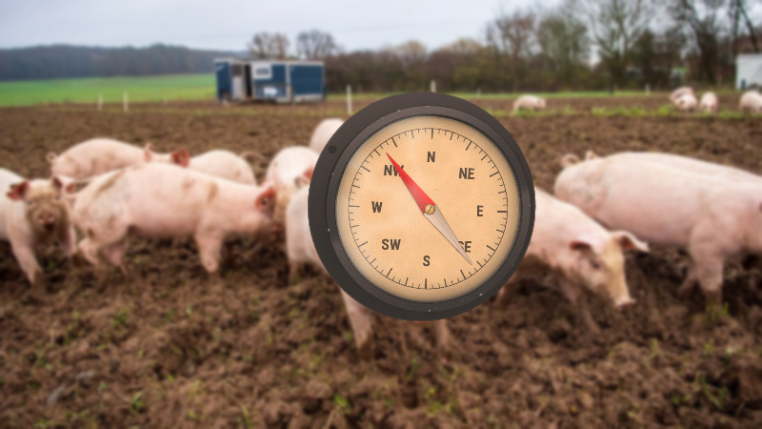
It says 320; °
